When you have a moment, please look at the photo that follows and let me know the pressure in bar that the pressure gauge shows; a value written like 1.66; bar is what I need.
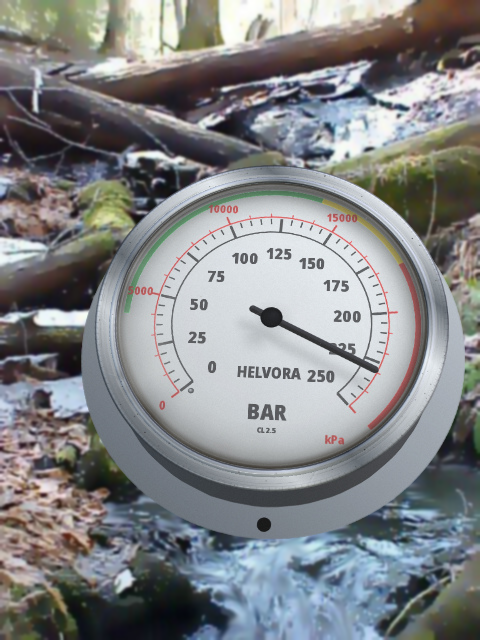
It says 230; bar
